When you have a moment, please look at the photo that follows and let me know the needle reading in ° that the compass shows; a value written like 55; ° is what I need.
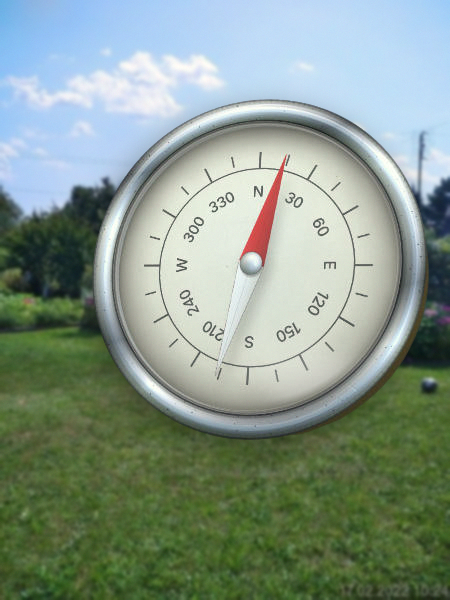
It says 15; °
